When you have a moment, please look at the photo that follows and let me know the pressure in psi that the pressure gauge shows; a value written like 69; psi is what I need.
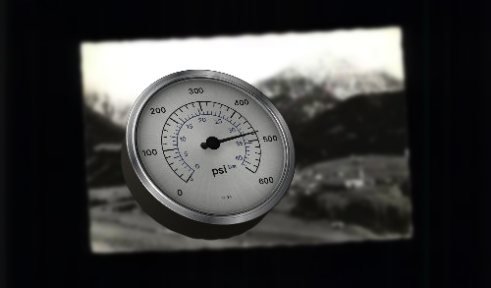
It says 480; psi
